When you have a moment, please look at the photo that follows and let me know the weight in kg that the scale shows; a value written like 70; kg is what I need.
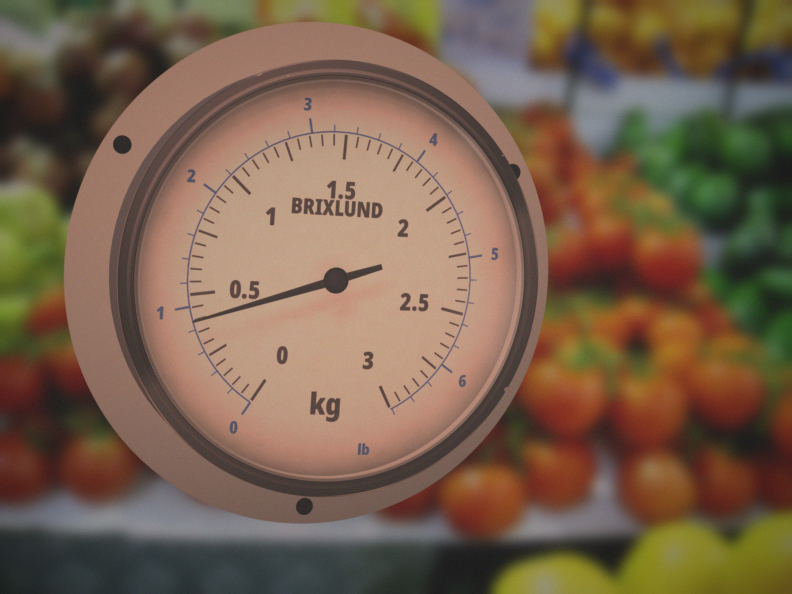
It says 0.4; kg
